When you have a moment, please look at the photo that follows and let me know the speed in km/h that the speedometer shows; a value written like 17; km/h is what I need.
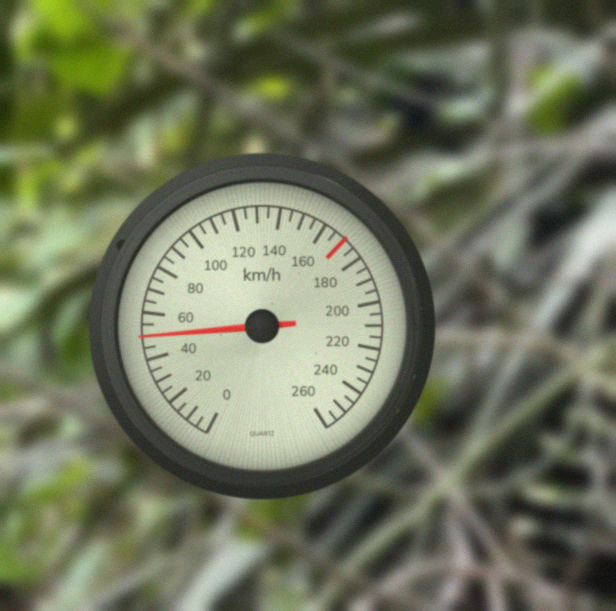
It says 50; km/h
